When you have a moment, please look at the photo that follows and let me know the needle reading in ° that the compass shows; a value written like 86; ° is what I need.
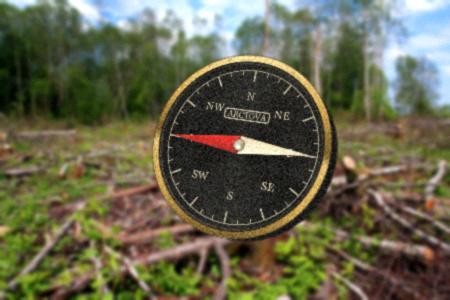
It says 270; °
